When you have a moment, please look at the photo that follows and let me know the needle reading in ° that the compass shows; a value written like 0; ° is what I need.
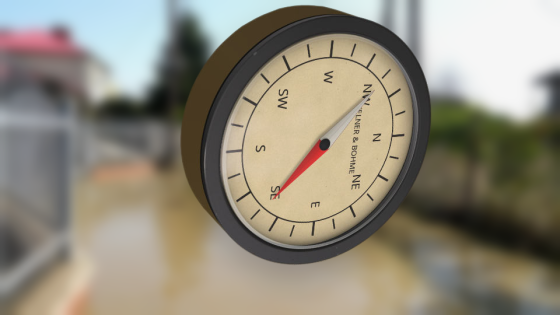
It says 135; °
